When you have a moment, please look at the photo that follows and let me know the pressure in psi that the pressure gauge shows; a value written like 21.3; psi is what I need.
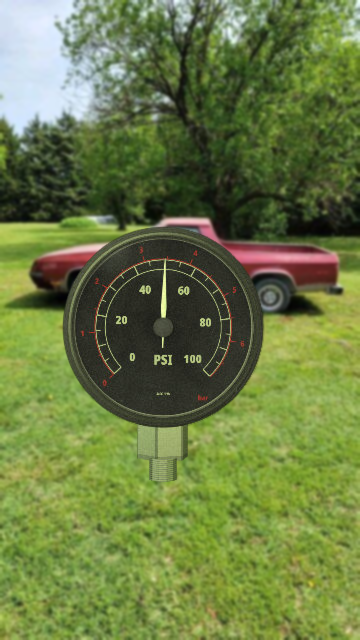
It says 50; psi
